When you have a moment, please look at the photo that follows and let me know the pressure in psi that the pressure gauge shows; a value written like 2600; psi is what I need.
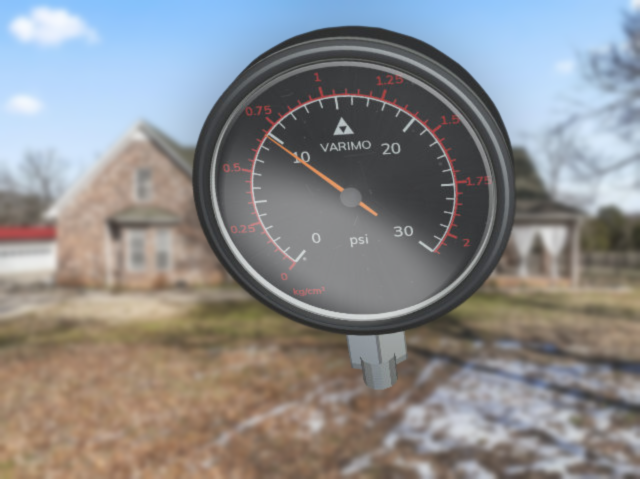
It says 10; psi
